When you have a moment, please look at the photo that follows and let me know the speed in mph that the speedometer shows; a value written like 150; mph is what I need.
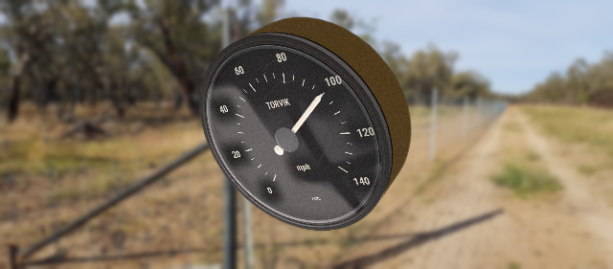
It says 100; mph
